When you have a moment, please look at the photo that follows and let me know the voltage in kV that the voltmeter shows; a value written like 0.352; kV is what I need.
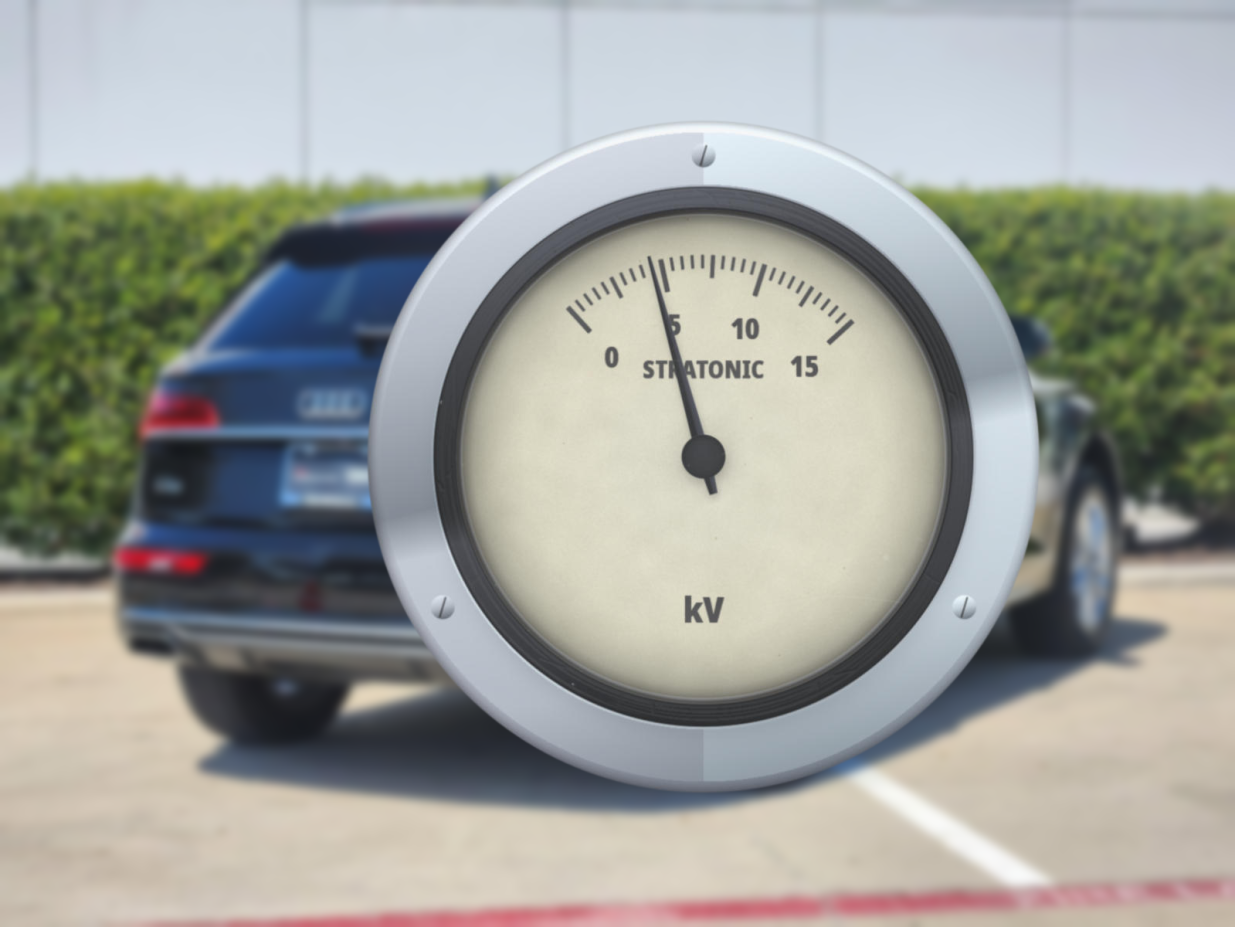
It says 4.5; kV
